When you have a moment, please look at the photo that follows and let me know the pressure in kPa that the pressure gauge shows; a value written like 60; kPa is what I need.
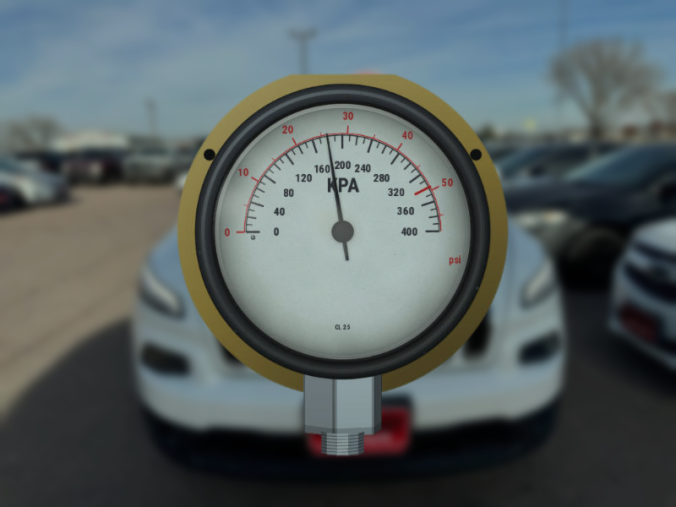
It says 180; kPa
